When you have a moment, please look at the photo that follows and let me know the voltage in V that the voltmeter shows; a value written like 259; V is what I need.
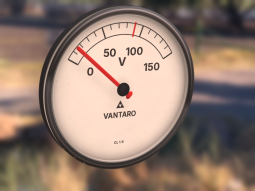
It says 15; V
